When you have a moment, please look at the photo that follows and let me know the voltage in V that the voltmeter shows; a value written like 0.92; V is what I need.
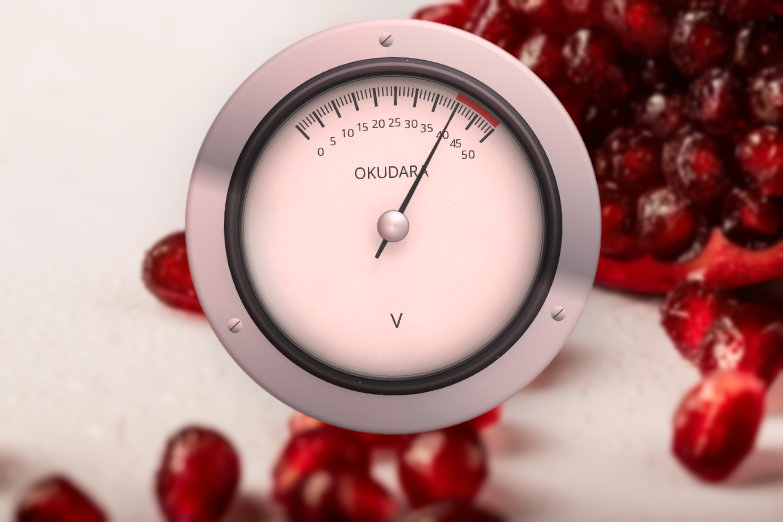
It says 40; V
